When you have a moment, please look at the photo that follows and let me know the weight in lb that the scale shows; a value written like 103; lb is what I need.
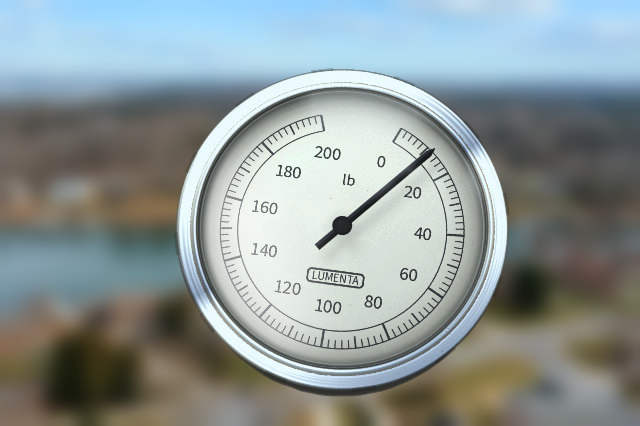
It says 12; lb
